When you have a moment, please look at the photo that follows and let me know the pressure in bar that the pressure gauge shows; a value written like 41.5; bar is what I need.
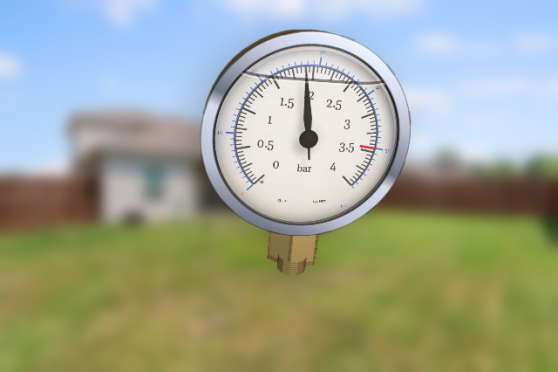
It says 1.9; bar
